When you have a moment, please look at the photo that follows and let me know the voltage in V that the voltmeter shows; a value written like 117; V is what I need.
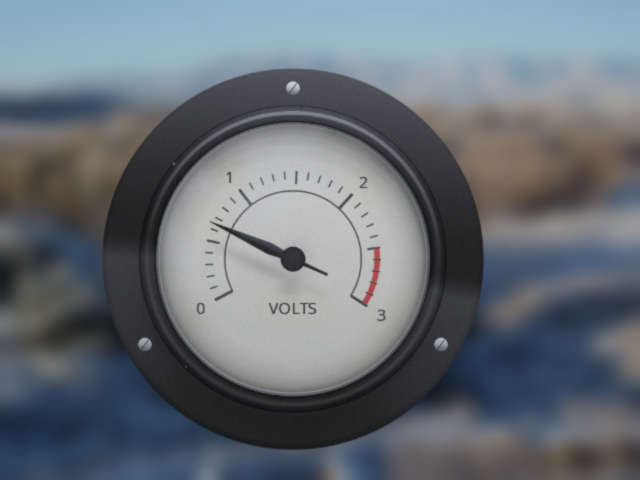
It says 0.65; V
